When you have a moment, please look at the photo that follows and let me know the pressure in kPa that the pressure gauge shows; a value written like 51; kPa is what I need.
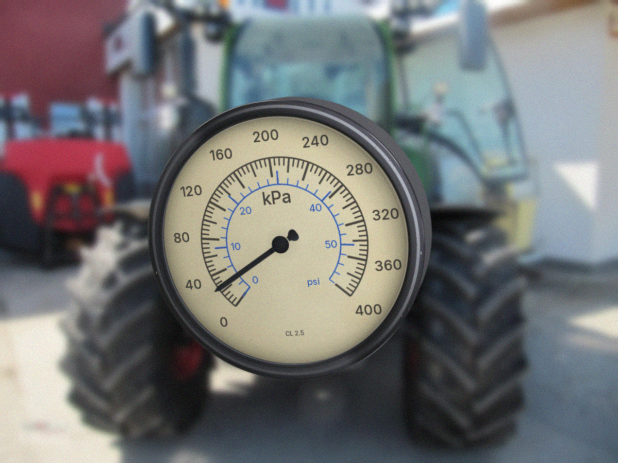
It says 25; kPa
